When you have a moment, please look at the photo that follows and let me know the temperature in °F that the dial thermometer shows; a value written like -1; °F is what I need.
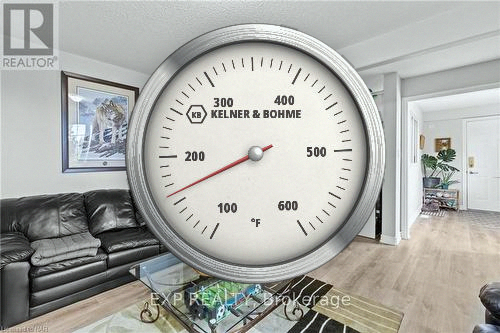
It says 160; °F
